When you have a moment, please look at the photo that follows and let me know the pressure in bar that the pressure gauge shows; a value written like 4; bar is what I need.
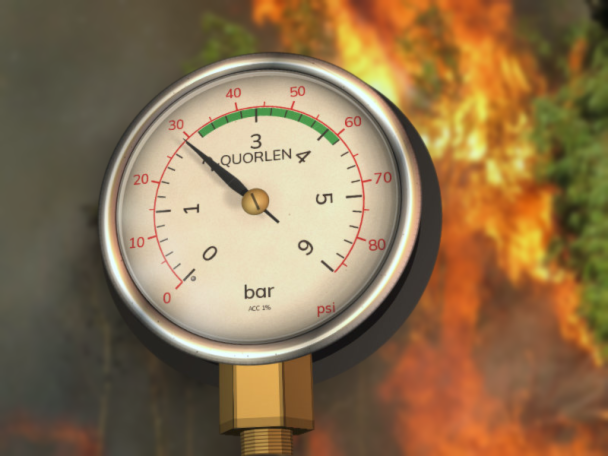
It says 2; bar
